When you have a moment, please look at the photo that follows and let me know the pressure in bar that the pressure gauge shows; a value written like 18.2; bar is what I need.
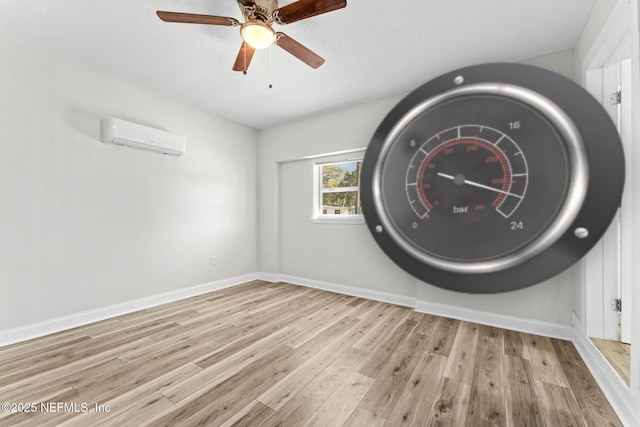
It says 22; bar
